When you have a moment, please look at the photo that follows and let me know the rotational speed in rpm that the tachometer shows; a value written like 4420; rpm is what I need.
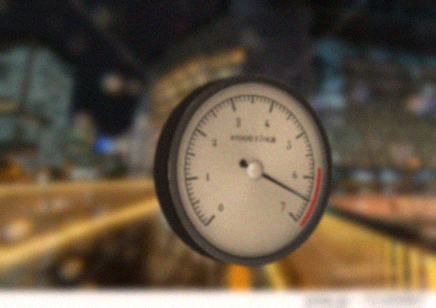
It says 6500; rpm
